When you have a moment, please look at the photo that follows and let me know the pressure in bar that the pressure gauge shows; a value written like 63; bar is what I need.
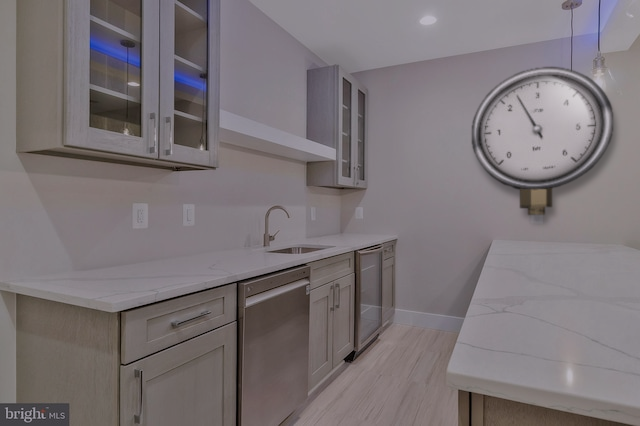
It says 2.4; bar
